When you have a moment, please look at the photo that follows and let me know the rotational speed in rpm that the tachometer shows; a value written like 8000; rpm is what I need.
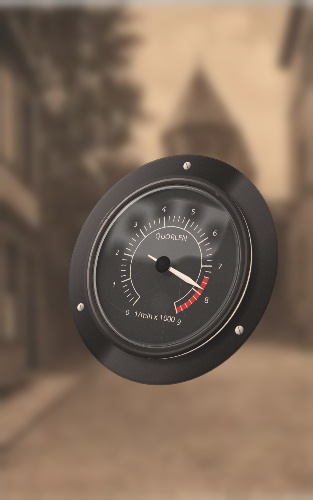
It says 7800; rpm
